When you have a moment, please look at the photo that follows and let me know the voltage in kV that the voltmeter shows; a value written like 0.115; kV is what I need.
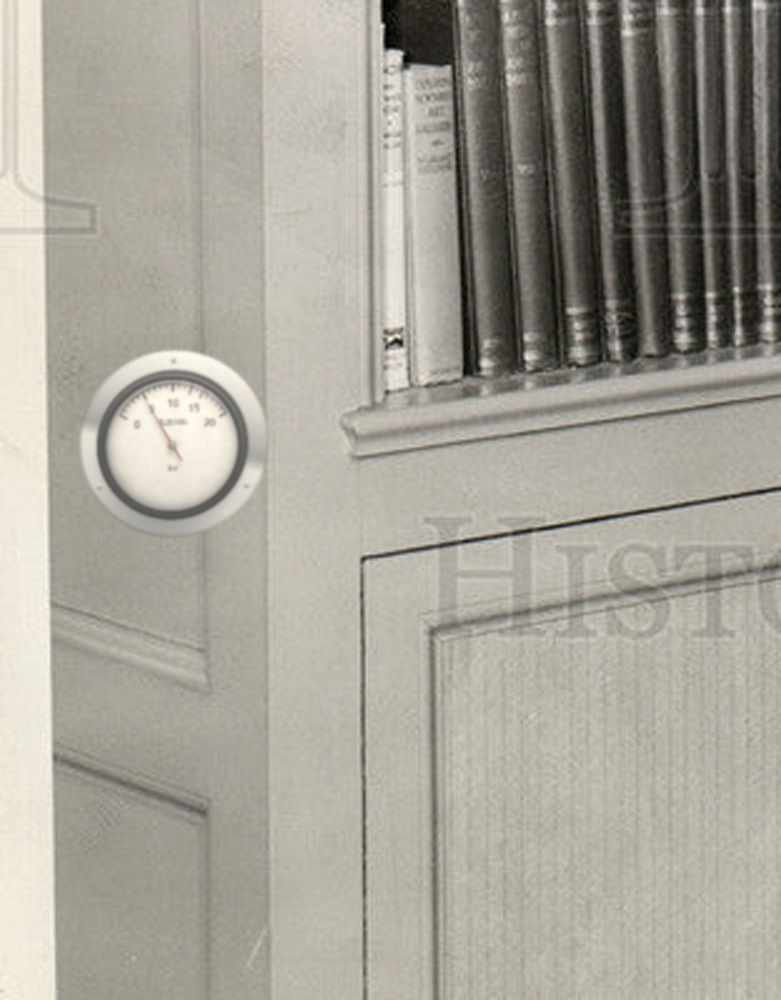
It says 5; kV
